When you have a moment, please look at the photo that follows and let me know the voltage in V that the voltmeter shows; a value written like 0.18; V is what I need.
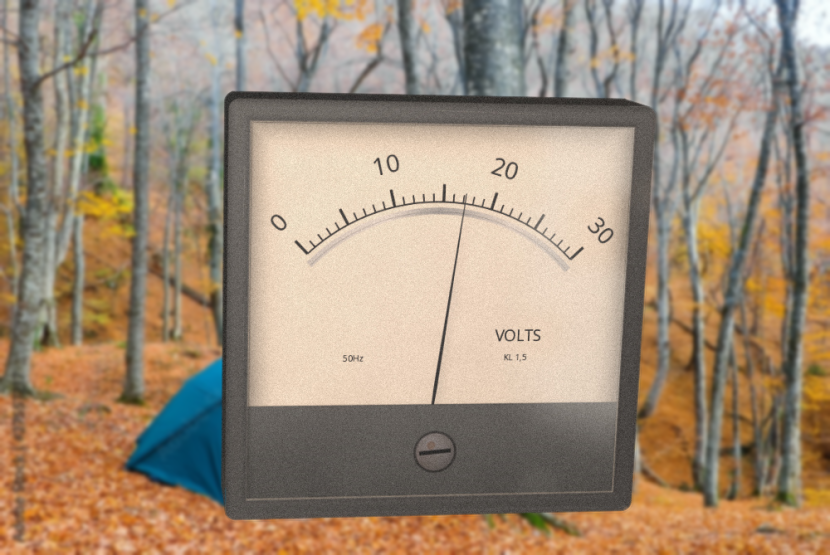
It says 17; V
